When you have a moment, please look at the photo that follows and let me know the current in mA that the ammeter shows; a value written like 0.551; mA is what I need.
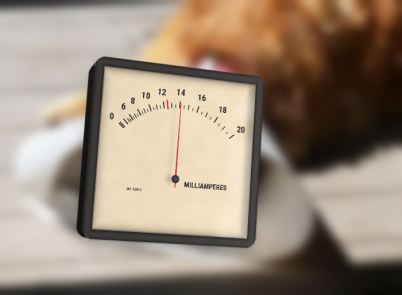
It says 14; mA
